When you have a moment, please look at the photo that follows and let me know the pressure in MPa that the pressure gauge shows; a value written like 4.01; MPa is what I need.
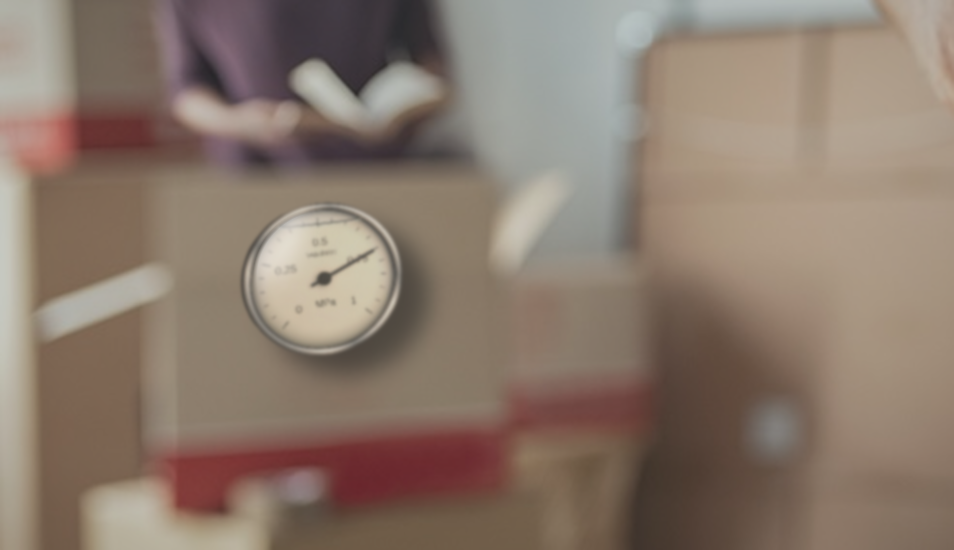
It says 0.75; MPa
